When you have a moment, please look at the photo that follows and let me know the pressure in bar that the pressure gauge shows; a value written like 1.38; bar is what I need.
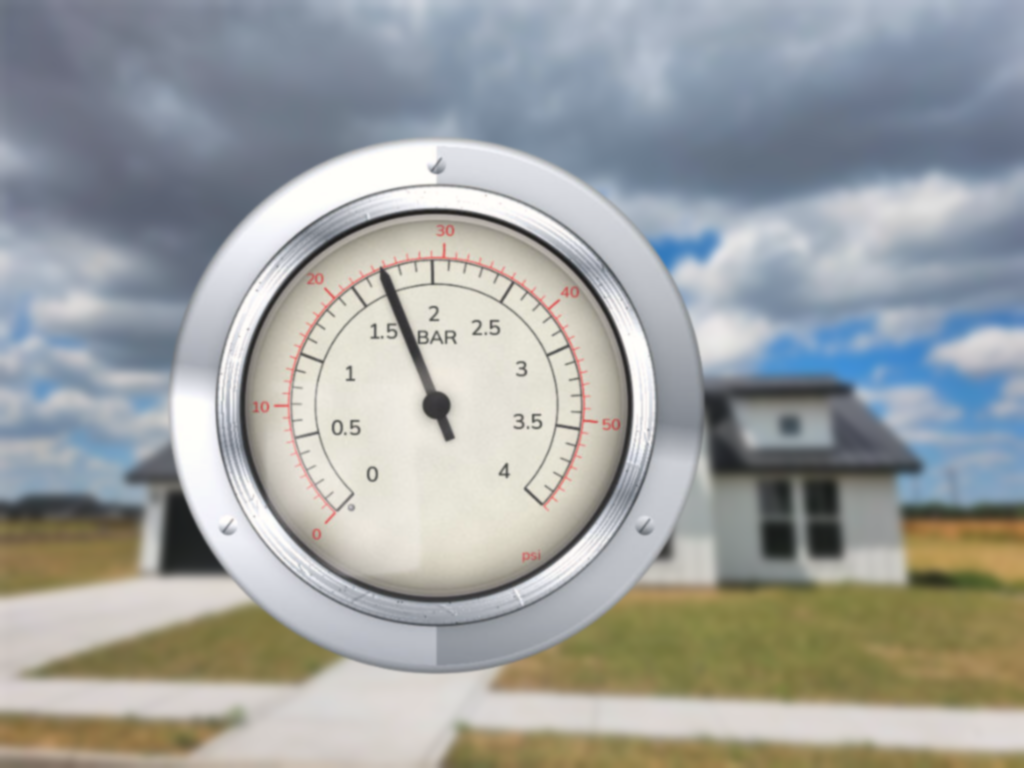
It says 1.7; bar
